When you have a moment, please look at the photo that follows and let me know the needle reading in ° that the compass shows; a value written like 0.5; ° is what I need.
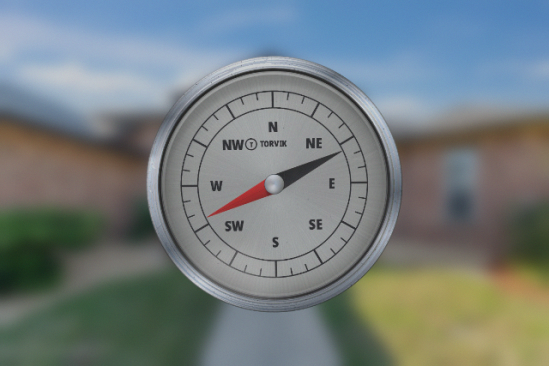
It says 245; °
